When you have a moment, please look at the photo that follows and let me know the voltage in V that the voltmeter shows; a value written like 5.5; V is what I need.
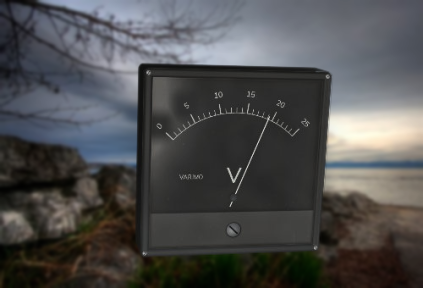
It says 19; V
